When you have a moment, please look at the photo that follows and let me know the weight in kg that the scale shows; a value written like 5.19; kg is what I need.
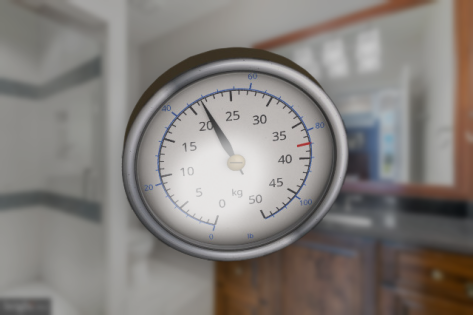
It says 21.5; kg
